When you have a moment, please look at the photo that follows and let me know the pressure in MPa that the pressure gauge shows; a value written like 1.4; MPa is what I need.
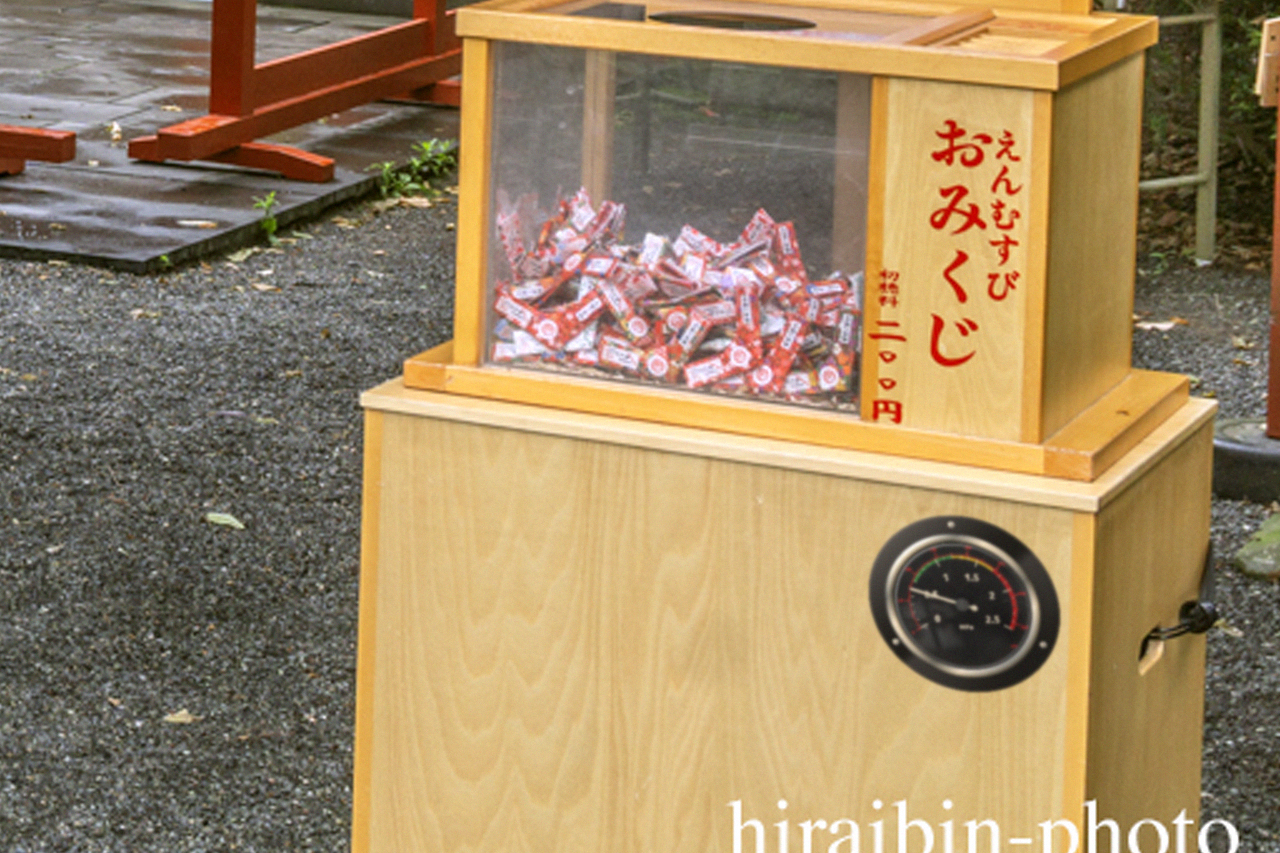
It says 0.5; MPa
